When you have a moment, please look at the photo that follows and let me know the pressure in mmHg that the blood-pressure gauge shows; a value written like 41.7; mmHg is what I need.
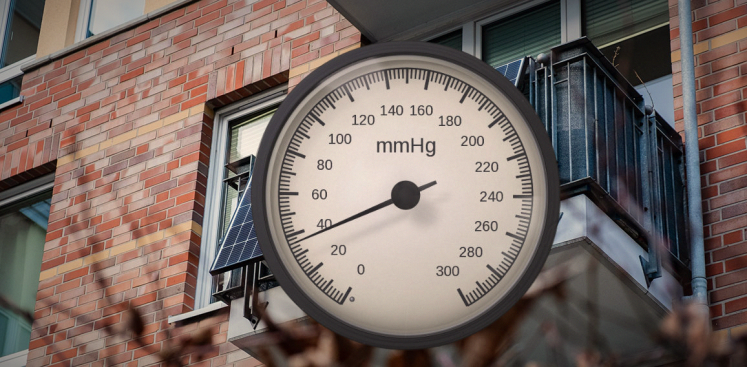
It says 36; mmHg
